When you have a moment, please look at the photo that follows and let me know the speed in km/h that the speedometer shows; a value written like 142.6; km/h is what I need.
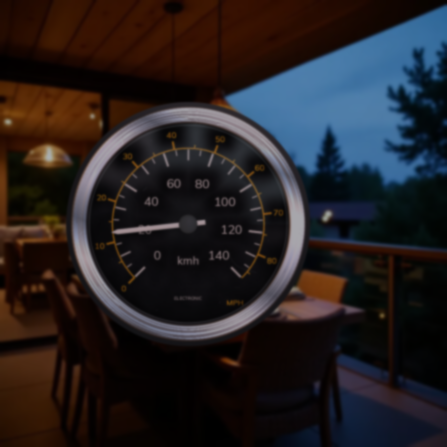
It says 20; km/h
